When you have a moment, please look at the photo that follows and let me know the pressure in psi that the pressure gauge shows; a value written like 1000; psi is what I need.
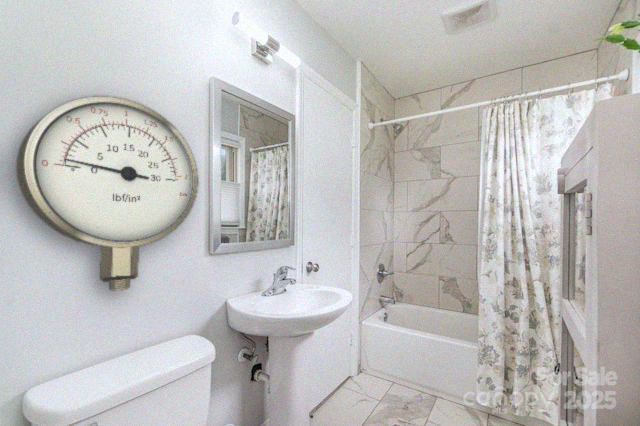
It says 1; psi
